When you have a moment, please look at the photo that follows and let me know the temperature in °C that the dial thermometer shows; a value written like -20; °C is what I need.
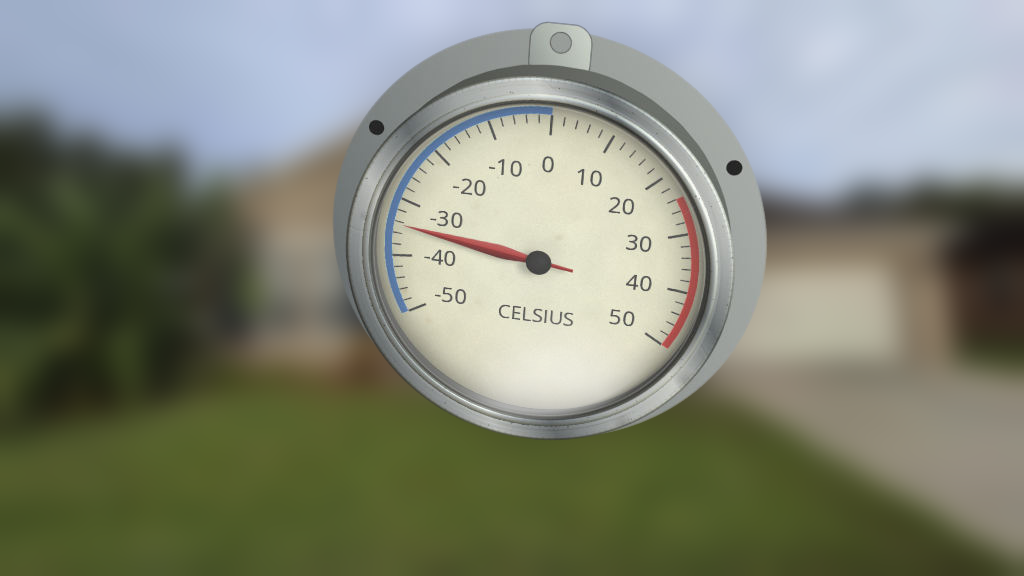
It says -34; °C
